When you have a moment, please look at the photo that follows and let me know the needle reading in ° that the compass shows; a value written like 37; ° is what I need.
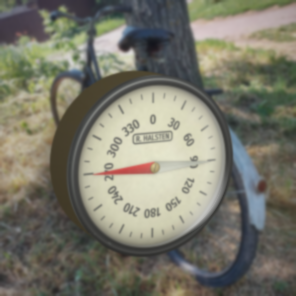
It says 270; °
